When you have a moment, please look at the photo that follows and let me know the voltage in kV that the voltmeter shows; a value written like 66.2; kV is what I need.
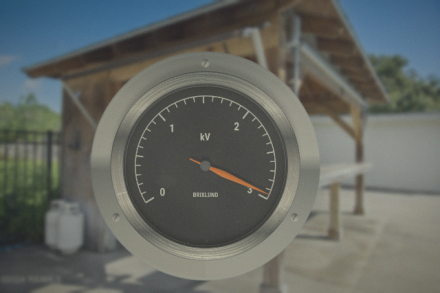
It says 2.95; kV
